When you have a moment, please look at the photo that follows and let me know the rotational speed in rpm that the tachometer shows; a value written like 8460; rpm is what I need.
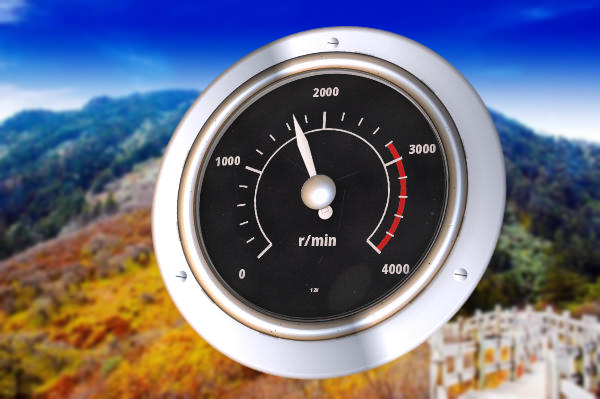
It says 1700; rpm
